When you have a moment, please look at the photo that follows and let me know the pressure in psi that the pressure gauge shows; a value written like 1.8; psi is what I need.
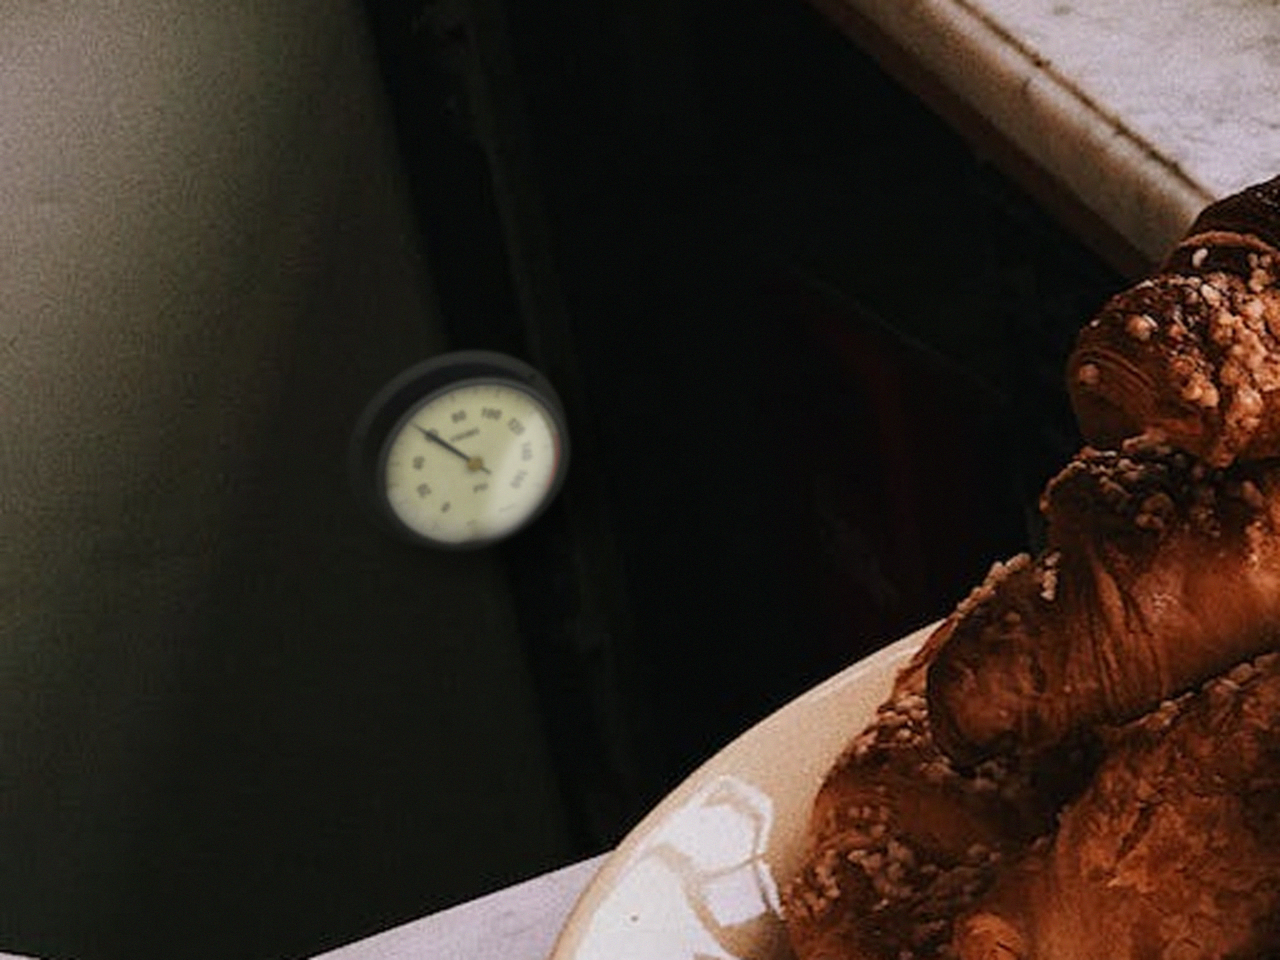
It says 60; psi
